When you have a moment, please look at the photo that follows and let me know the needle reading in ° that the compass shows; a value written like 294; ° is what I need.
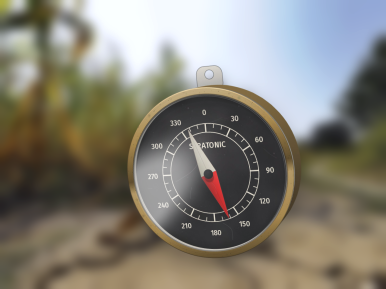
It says 160; °
